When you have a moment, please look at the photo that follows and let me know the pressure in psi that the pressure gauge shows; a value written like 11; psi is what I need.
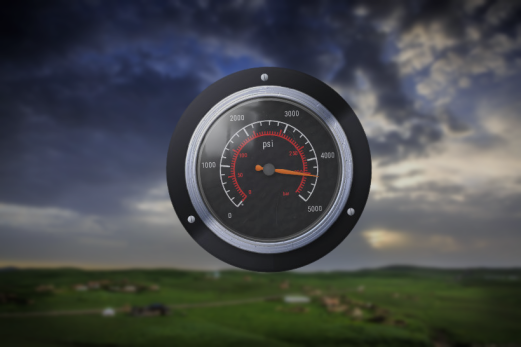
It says 4400; psi
